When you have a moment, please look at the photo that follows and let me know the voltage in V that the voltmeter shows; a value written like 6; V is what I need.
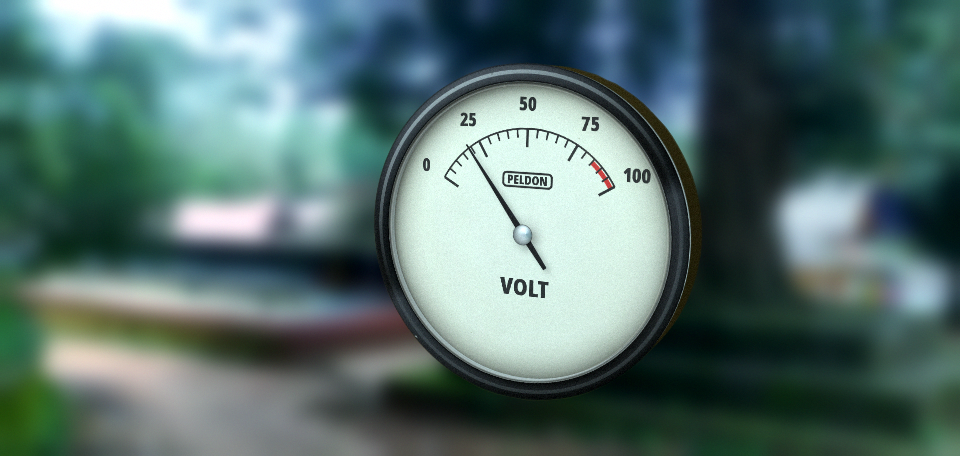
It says 20; V
